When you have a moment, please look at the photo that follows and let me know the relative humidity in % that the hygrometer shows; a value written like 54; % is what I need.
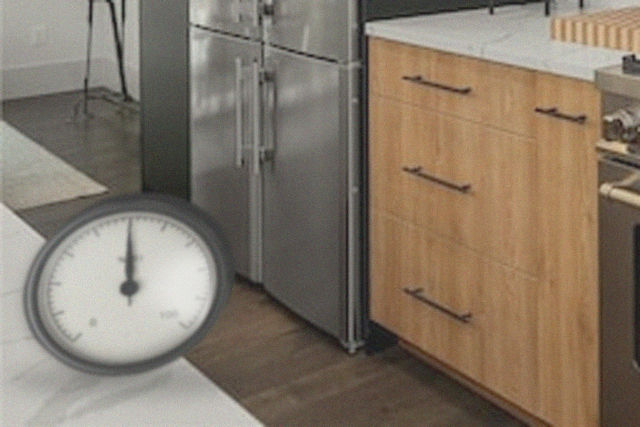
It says 50; %
